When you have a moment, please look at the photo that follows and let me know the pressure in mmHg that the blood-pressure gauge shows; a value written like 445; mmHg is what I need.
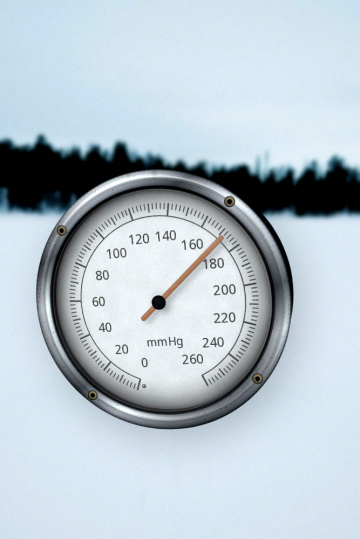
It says 172; mmHg
